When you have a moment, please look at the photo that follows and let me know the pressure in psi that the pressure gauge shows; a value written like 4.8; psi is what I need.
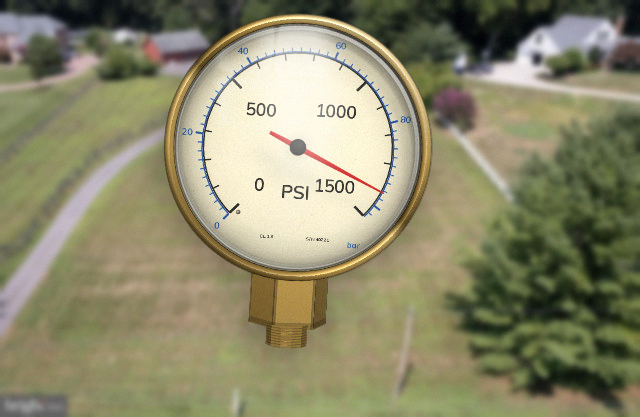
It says 1400; psi
